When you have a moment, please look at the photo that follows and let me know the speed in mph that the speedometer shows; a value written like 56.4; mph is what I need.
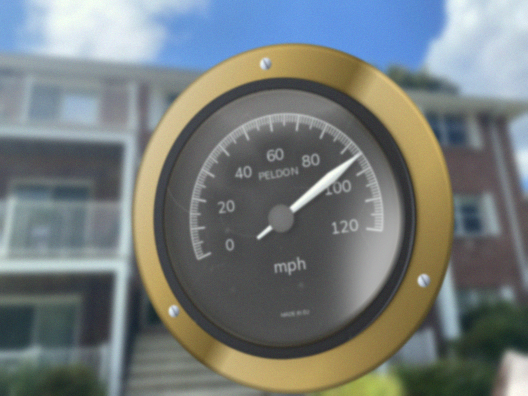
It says 95; mph
